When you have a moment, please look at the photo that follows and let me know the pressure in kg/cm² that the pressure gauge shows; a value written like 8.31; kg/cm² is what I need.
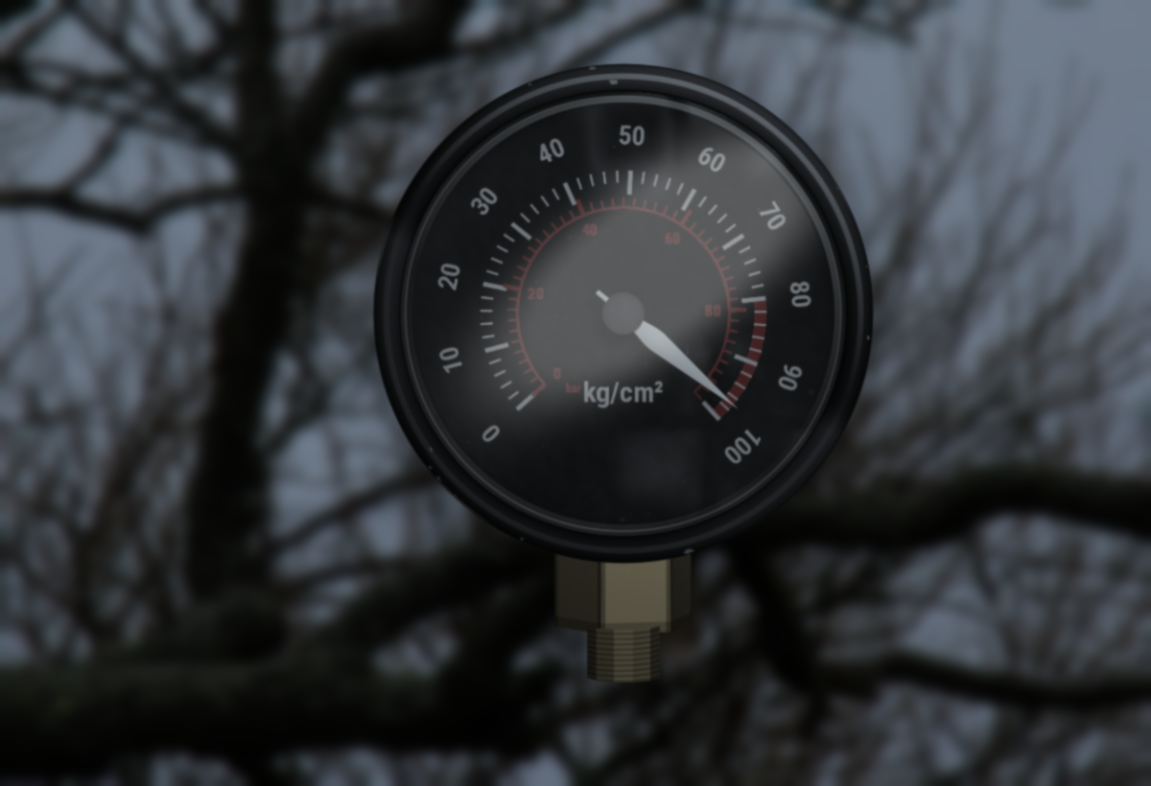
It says 97; kg/cm²
